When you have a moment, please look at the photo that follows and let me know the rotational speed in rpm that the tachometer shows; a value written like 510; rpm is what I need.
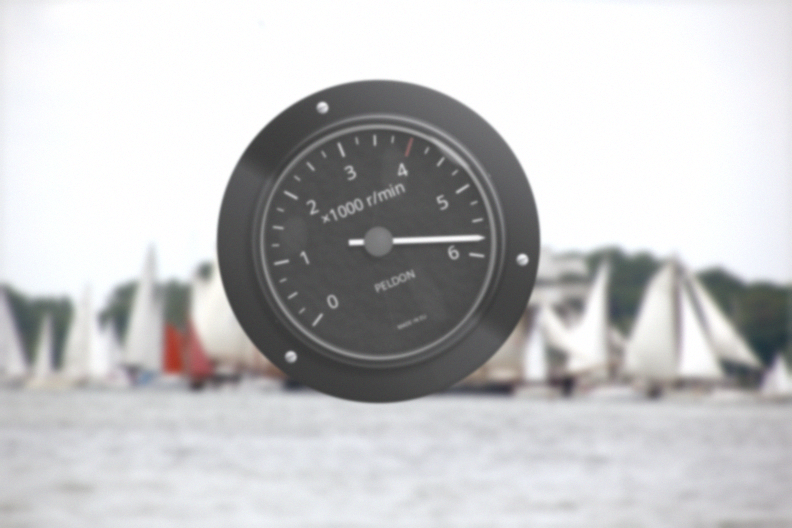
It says 5750; rpm
